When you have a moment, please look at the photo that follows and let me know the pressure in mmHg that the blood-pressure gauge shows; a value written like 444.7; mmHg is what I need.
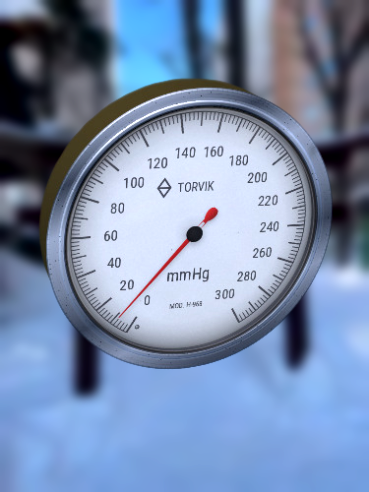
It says 10; mmHg
